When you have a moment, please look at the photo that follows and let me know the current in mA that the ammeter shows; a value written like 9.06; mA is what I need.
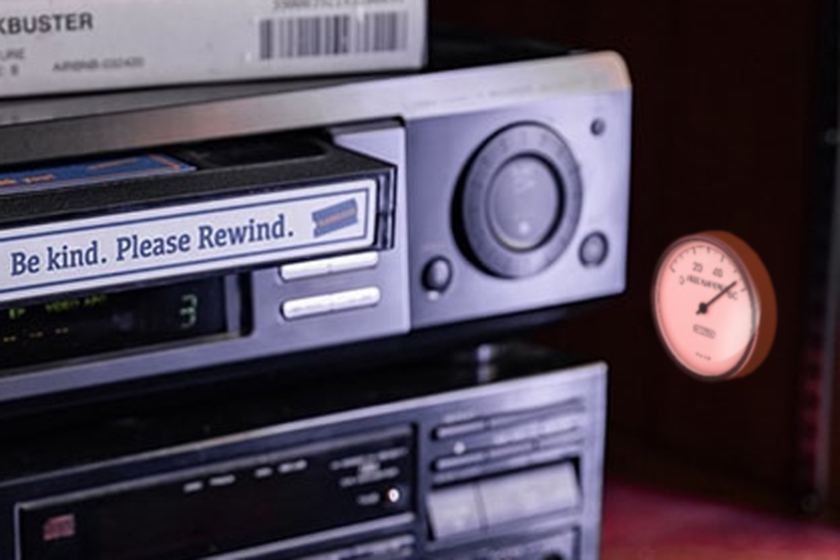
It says 55; mA
